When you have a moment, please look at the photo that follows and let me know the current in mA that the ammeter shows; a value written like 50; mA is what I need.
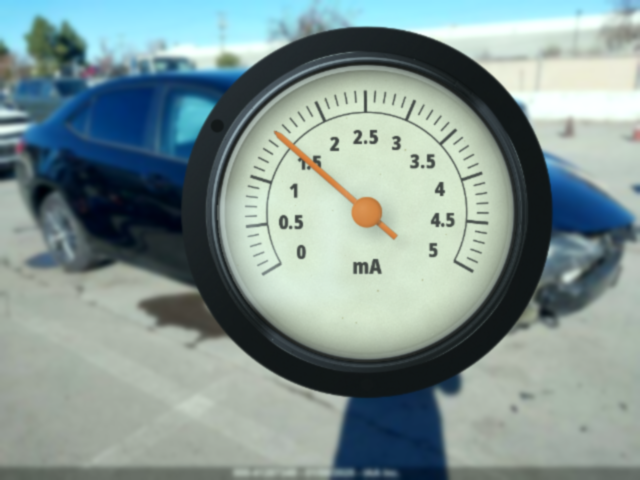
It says 1.5; mA
